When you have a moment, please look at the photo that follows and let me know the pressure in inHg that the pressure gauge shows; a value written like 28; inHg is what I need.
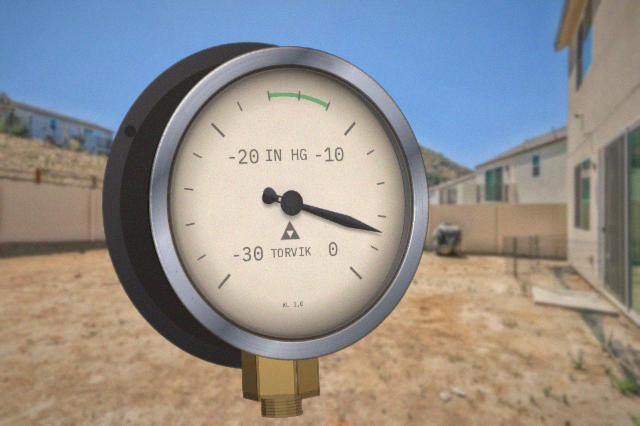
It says -3; inHg
